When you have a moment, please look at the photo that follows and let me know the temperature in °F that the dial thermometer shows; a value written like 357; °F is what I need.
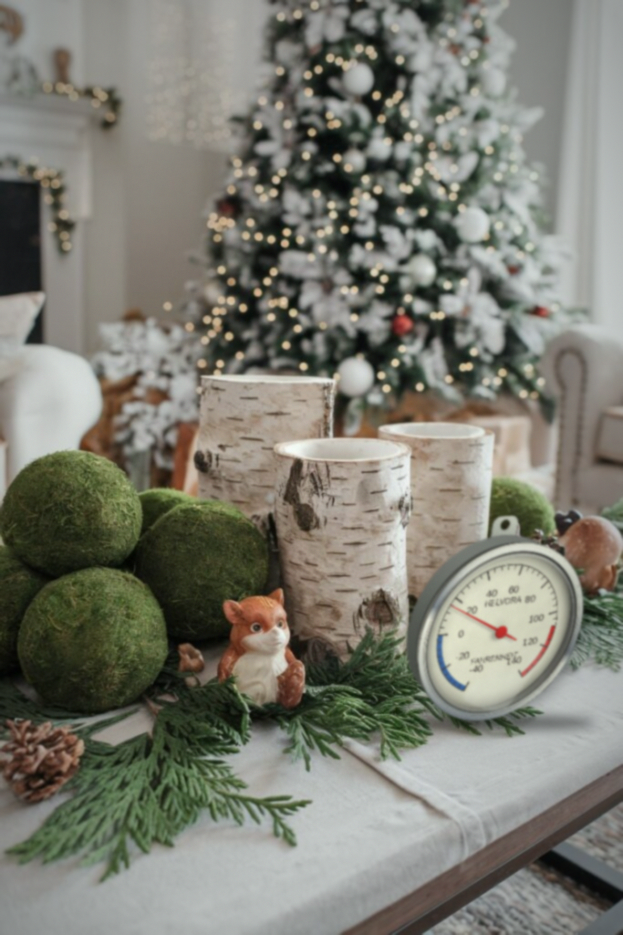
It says 16; °F
